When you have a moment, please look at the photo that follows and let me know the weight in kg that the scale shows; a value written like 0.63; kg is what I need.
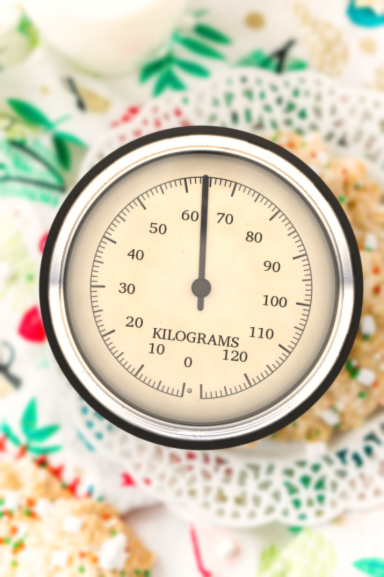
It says 64; kg
